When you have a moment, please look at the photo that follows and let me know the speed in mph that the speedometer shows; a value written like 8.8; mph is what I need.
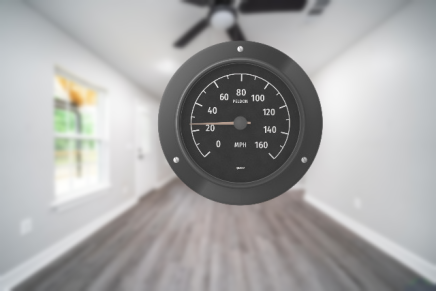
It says 25; mph
